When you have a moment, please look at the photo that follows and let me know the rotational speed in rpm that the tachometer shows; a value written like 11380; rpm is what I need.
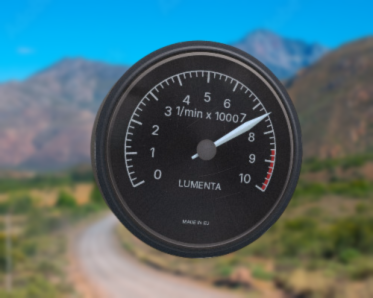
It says 7400; rpm
